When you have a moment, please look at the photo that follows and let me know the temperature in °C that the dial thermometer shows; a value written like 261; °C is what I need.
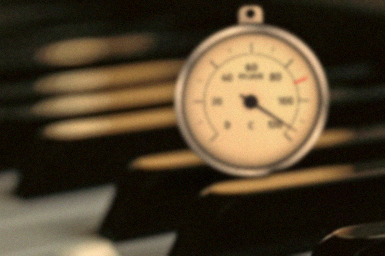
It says 115; °C
